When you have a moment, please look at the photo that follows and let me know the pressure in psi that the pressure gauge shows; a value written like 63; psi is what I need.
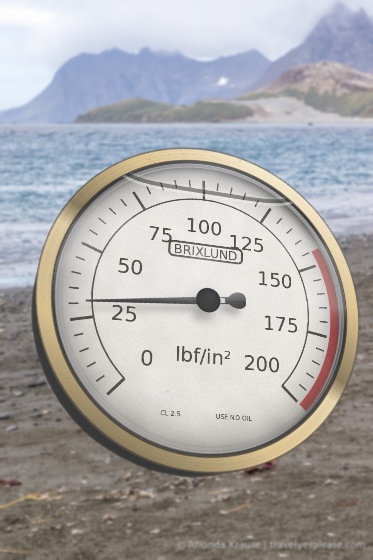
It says 30; psi
